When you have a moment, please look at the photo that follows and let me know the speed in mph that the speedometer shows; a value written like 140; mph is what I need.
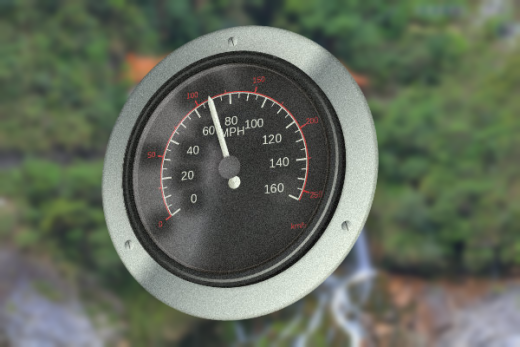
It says 70; mph
